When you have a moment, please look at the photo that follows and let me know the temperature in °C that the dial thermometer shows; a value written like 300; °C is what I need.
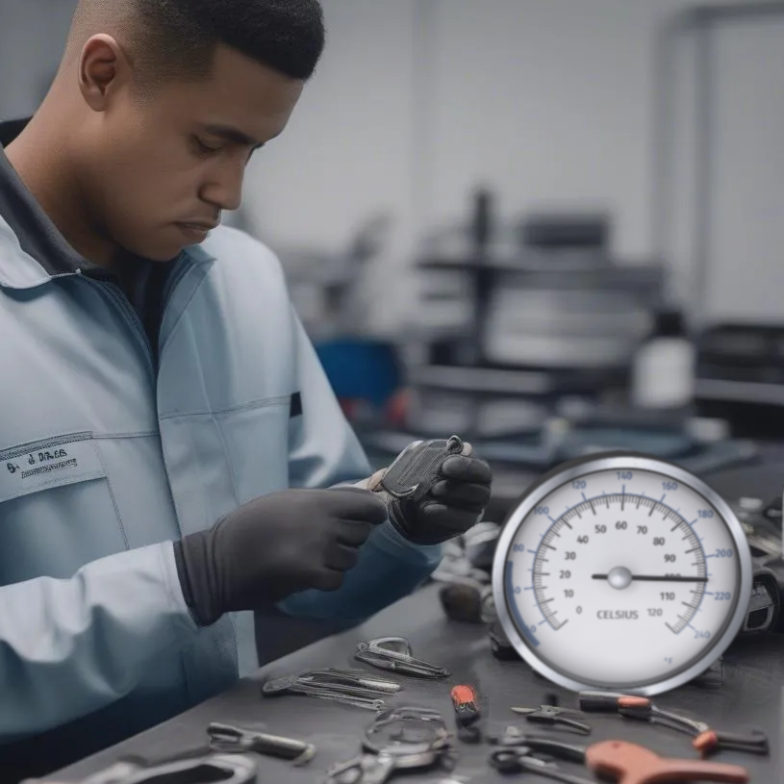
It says 100; °C
